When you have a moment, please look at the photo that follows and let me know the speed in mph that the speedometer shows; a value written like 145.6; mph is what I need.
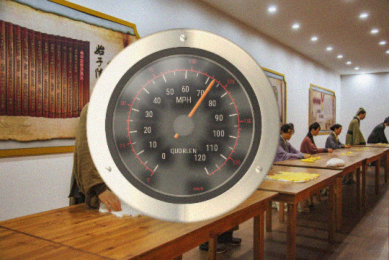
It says 72.5; mph
